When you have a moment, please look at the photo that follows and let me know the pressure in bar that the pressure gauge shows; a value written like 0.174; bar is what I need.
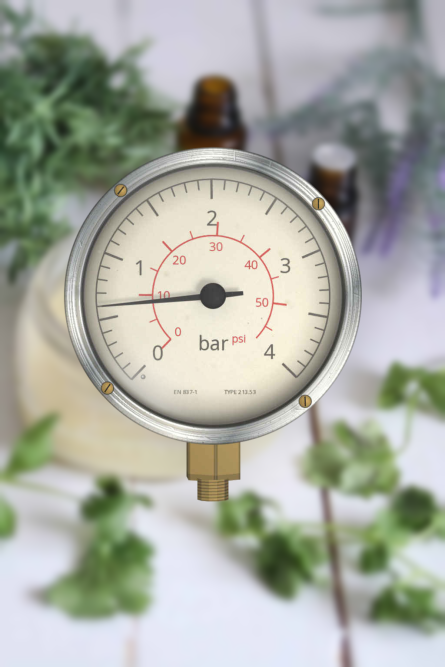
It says 0.6; bar
